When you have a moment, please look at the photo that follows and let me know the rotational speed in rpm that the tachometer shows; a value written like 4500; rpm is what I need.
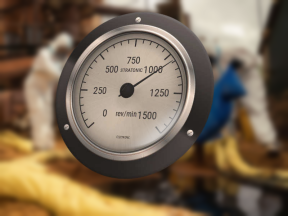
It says 1050; rpm
